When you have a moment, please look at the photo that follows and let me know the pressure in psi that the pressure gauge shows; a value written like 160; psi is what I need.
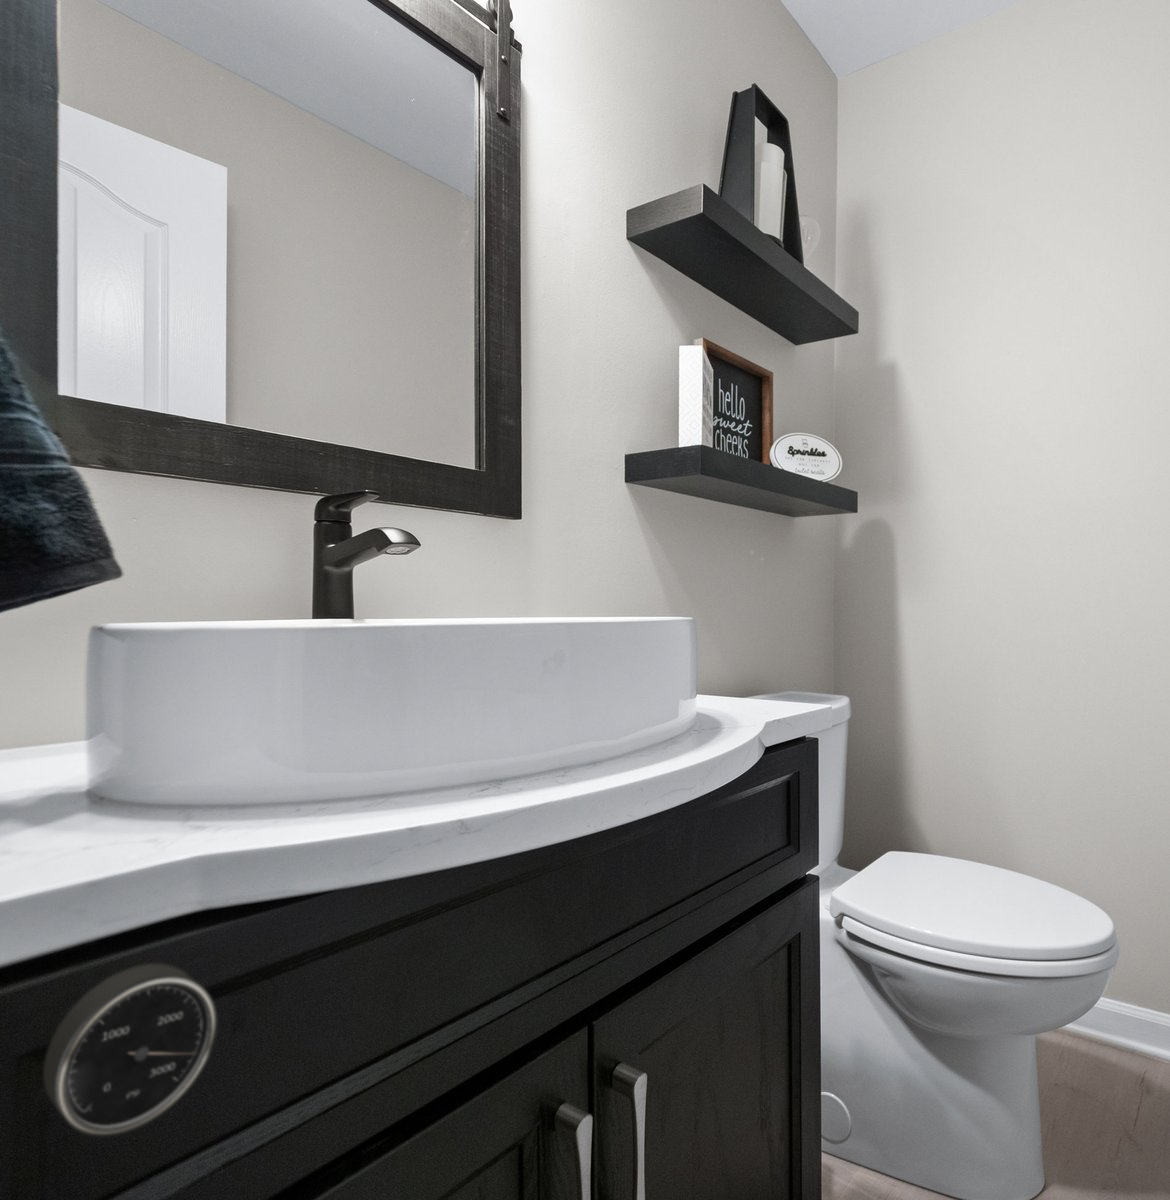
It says 2700; psi
